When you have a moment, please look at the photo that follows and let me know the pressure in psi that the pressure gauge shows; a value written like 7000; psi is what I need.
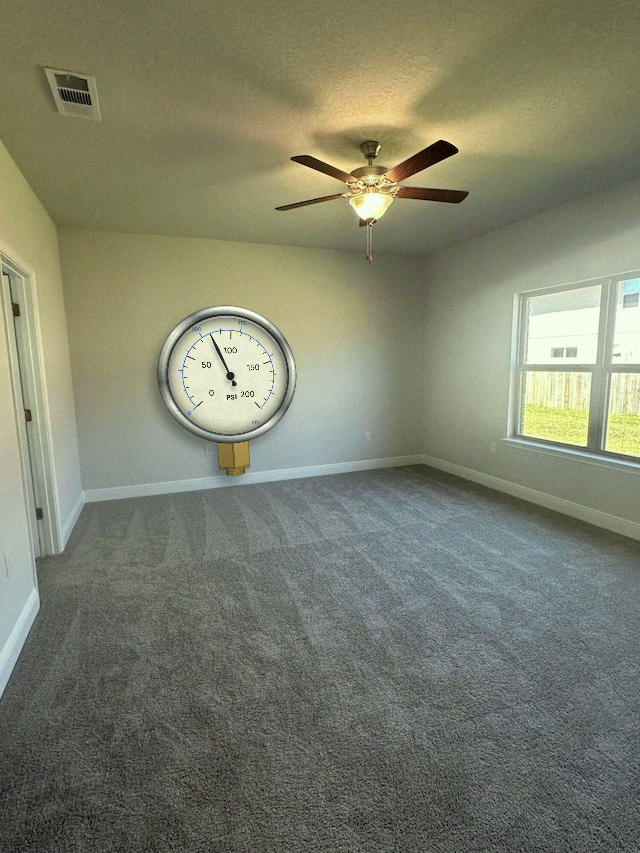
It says 80; psi
